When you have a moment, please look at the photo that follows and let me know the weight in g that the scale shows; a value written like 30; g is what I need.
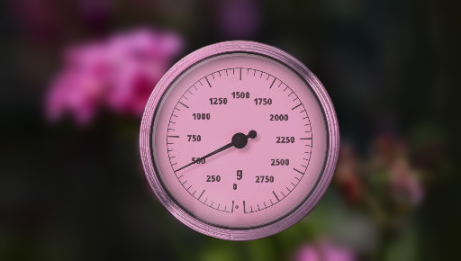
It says 500; g
